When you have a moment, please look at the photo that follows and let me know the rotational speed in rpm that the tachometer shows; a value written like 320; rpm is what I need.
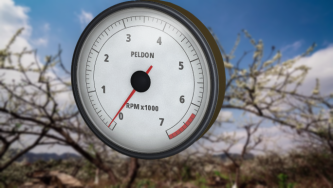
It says 100; rpm
